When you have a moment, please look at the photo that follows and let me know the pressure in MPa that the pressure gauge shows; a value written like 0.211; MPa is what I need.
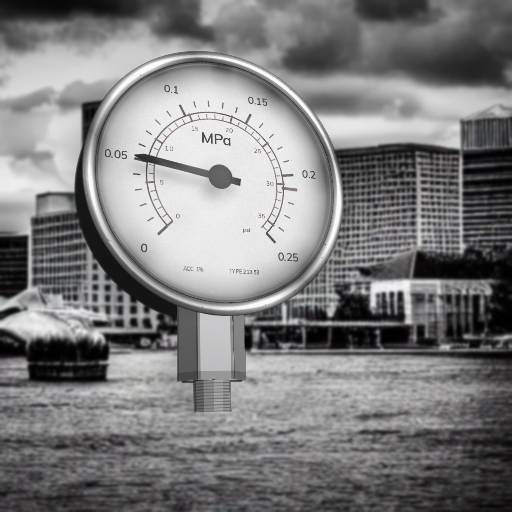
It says 0.05; MPa
